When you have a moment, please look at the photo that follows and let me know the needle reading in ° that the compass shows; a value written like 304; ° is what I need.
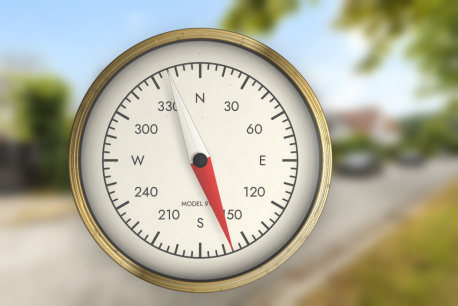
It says 160; °
